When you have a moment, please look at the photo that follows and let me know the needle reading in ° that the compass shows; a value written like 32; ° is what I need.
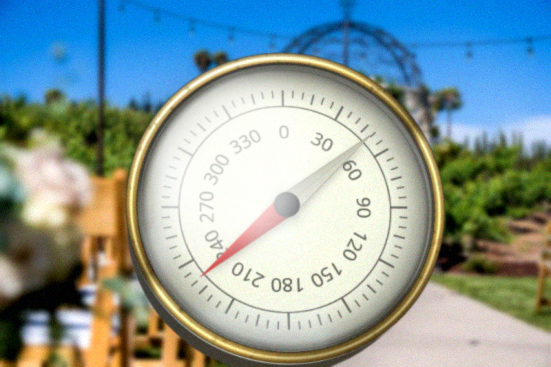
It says 230; °
